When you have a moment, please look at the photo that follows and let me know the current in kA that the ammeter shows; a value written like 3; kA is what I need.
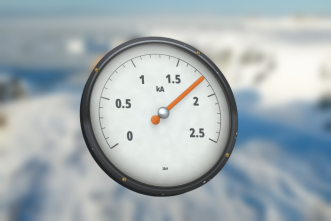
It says 1.8; kA
